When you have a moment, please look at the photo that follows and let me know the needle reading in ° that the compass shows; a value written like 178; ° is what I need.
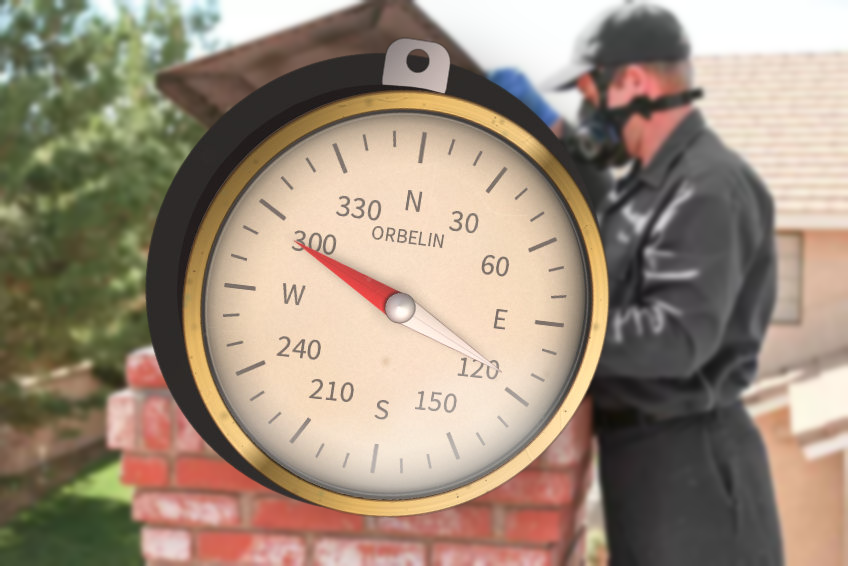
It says 295; °
